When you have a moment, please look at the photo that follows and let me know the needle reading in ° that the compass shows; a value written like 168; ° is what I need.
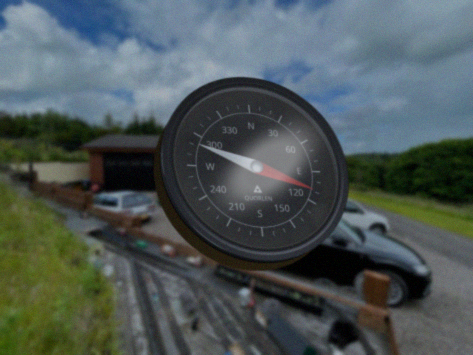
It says 110; °
